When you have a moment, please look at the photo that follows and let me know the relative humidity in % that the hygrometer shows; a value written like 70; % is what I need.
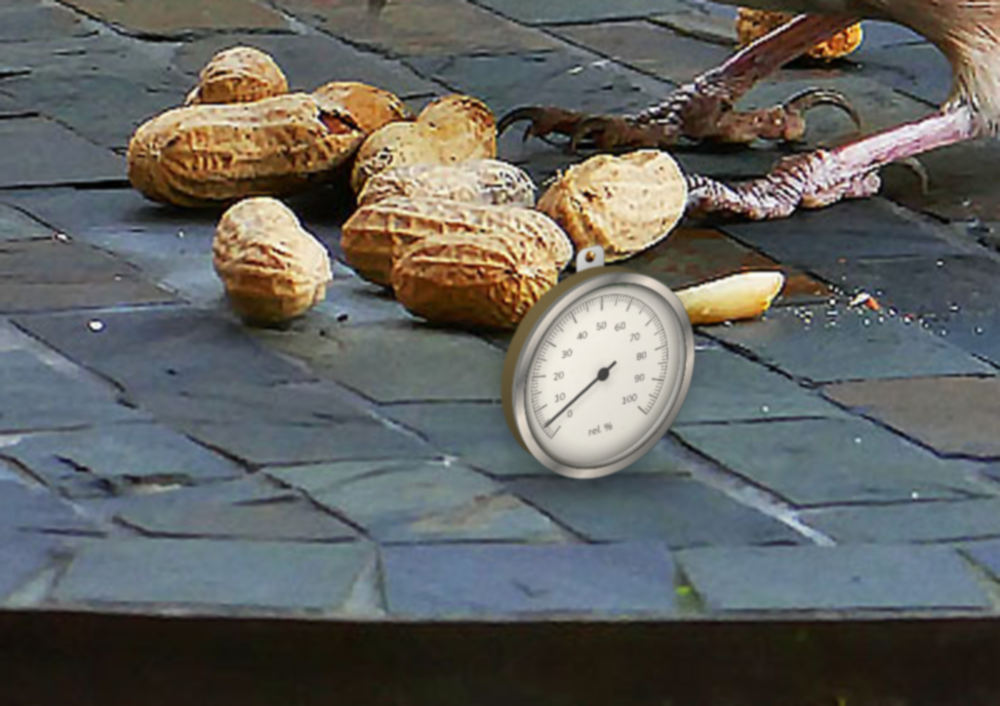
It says 5; %
